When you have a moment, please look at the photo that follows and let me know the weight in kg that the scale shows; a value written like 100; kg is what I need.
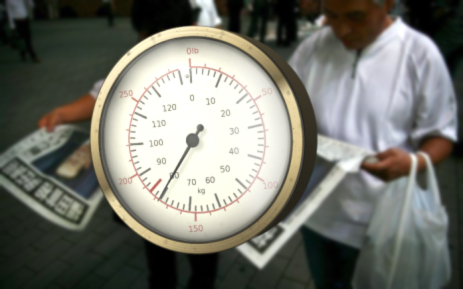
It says 80; kg
